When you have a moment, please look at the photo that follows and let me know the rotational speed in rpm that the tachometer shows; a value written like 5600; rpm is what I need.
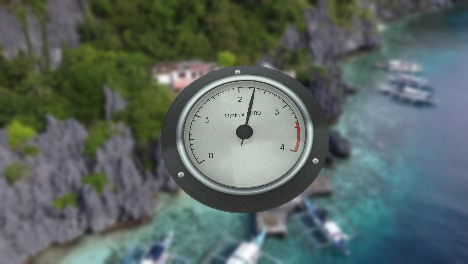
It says 2300; rpm
